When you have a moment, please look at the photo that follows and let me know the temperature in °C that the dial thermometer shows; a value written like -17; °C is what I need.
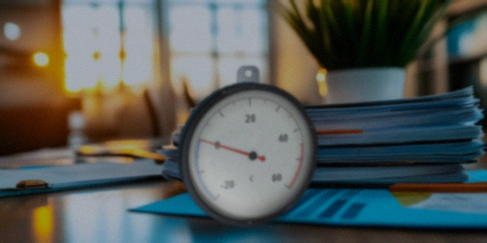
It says 0; °C
